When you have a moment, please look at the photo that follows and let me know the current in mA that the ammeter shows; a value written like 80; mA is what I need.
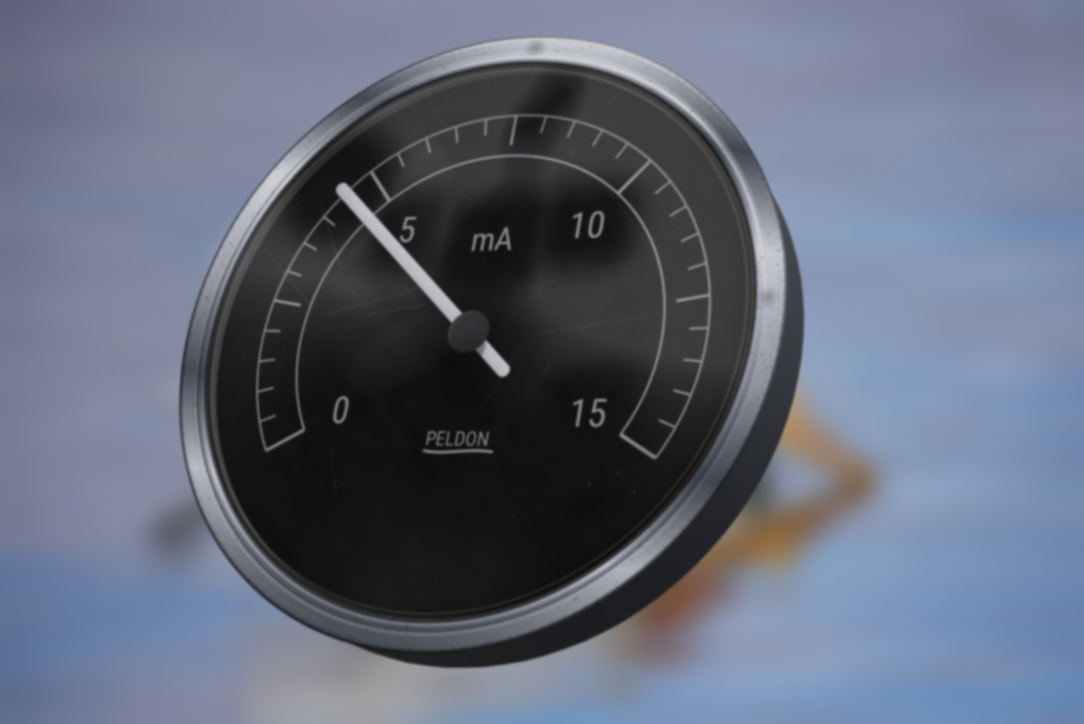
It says 4.5; mA
